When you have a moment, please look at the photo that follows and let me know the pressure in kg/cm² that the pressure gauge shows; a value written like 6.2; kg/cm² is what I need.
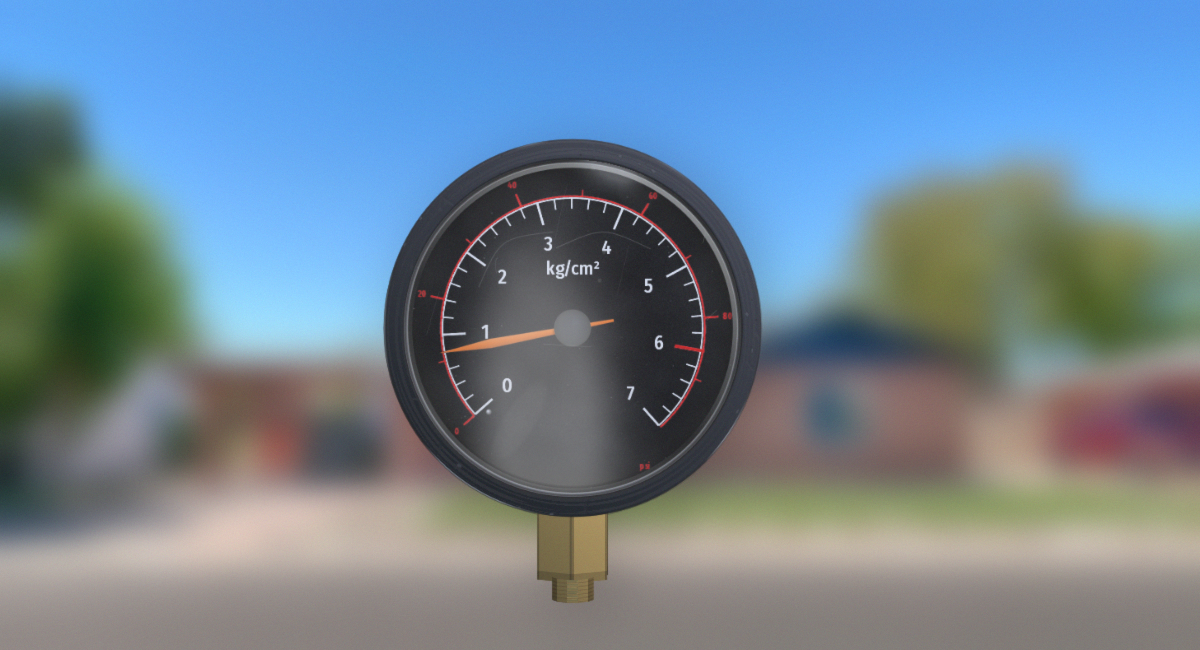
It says 0.8; kg/cm²
